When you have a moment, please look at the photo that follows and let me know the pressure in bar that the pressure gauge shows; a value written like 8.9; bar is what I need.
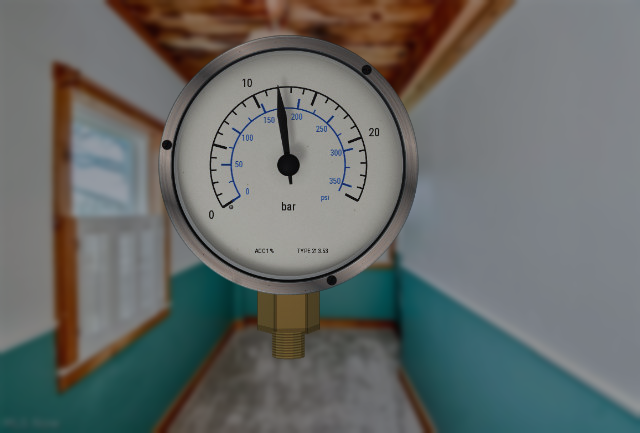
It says 12; bar
